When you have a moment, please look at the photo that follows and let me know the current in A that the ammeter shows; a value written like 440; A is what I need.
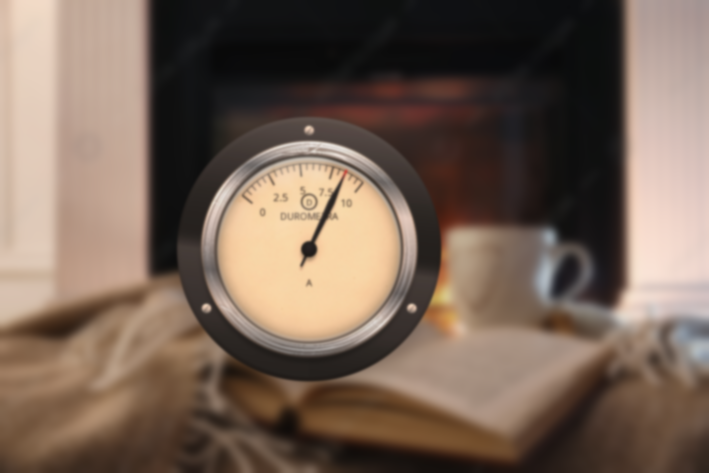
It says 8.5; A
